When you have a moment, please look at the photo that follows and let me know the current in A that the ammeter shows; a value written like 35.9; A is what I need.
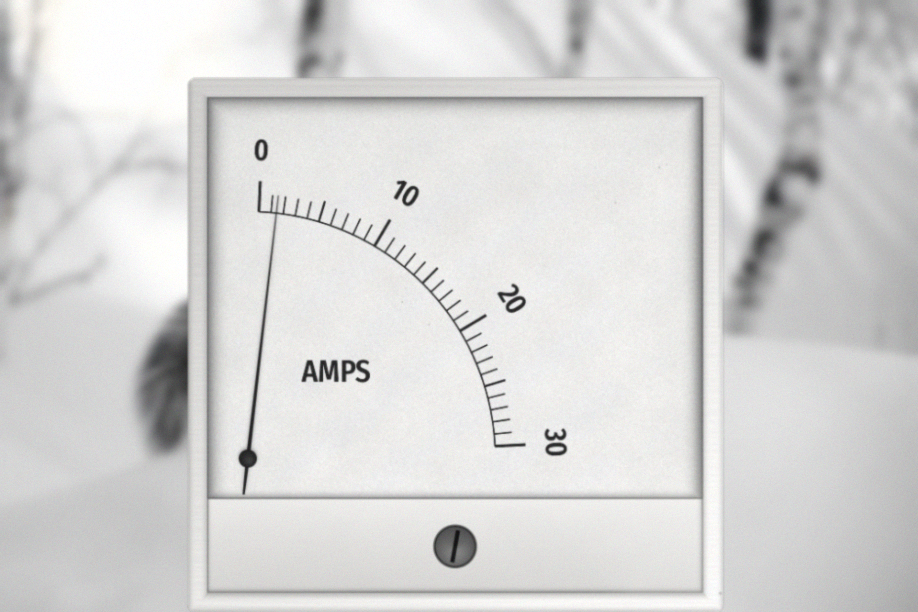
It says 1.5; A
